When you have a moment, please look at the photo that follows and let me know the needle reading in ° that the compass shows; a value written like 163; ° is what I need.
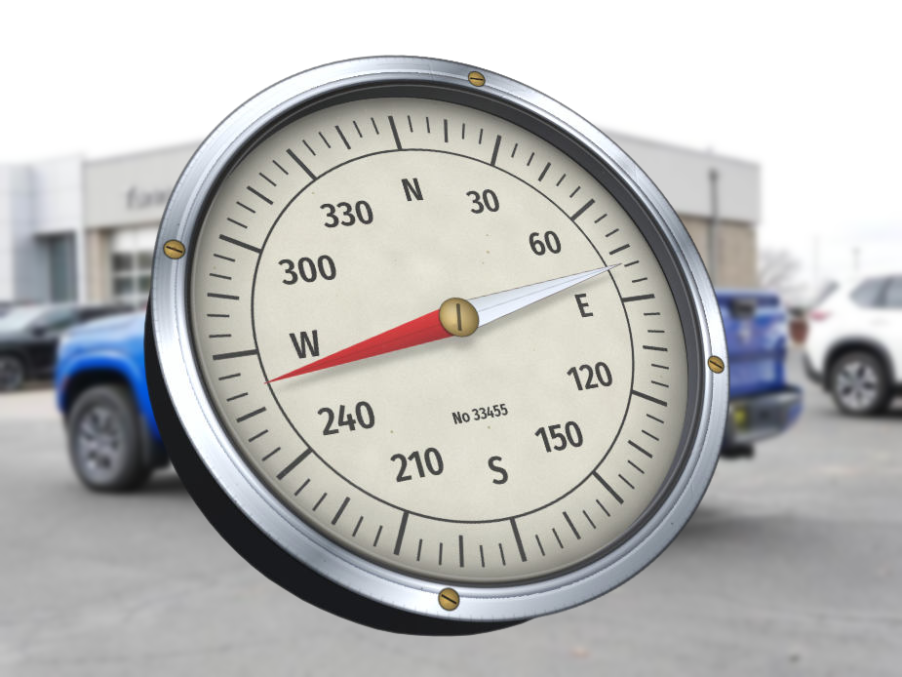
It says 260; °
